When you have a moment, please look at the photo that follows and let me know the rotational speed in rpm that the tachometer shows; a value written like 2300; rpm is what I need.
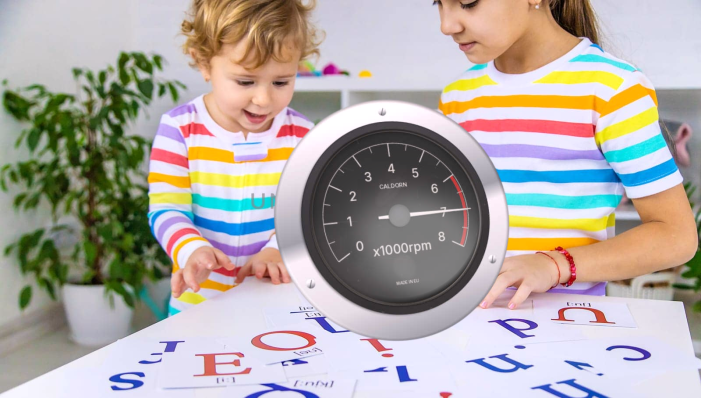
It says 7000; rpm
